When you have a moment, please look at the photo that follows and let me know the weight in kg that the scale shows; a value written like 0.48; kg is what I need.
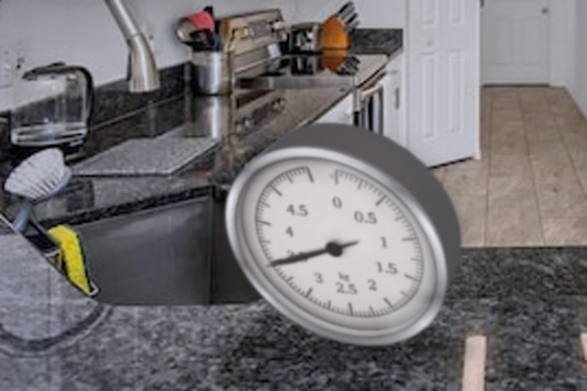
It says 3.5; kg
